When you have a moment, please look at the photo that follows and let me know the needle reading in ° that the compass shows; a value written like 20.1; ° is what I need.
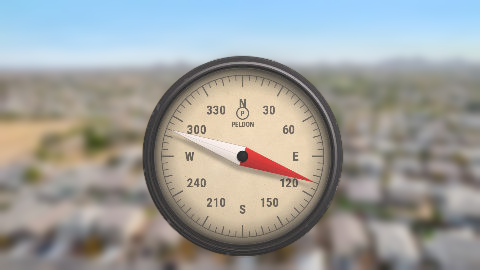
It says 110; °
